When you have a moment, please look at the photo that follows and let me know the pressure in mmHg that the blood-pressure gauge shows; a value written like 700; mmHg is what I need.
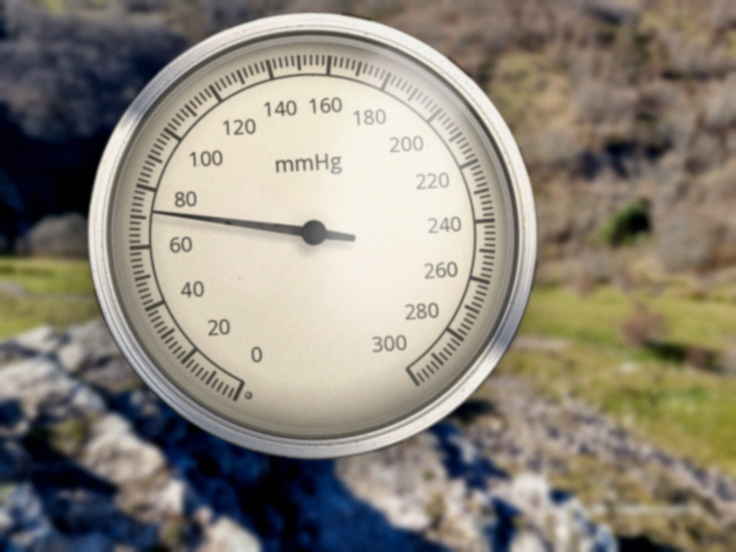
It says 72; mmHg
